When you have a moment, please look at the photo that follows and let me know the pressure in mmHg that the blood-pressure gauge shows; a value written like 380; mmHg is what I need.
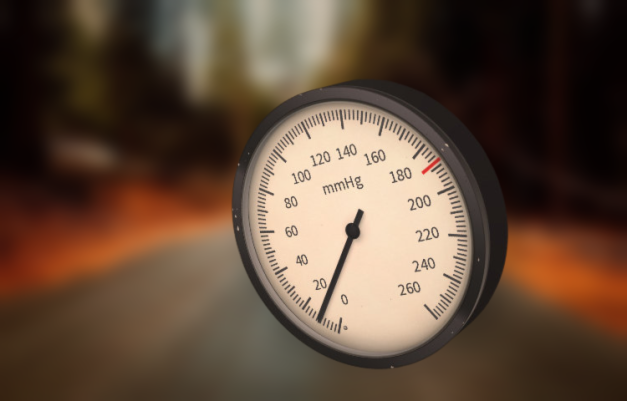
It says 10; mmHg
